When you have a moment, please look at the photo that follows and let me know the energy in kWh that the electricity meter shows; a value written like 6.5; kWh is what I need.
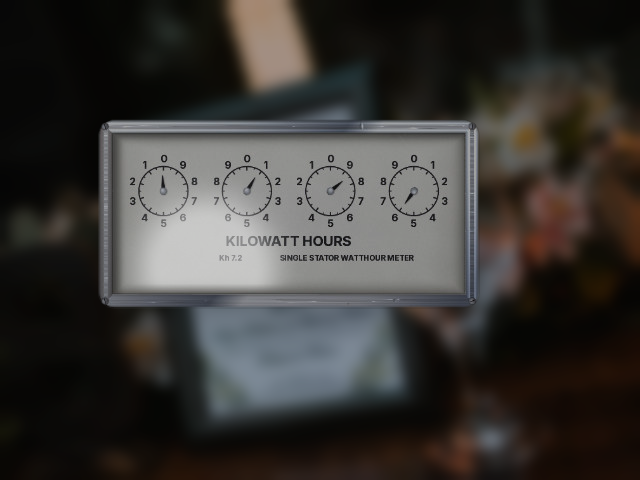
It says 86; kWh
